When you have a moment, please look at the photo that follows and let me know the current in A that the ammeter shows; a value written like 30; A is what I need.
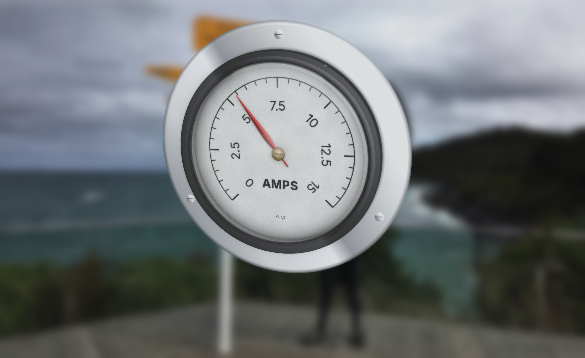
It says 5.5; A
